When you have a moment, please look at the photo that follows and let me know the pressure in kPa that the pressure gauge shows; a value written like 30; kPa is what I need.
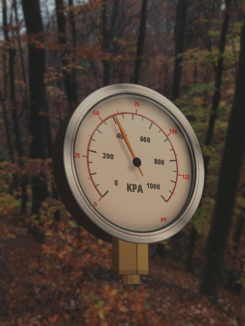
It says 400; kPa
